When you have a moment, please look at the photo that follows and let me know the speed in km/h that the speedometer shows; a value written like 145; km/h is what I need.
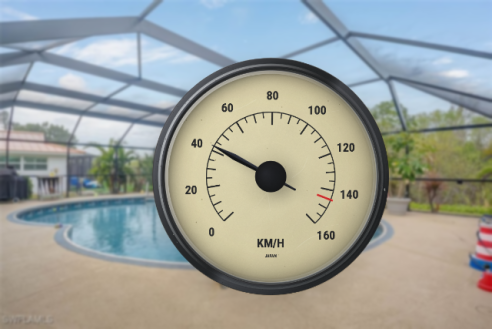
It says 42.5; km/h
